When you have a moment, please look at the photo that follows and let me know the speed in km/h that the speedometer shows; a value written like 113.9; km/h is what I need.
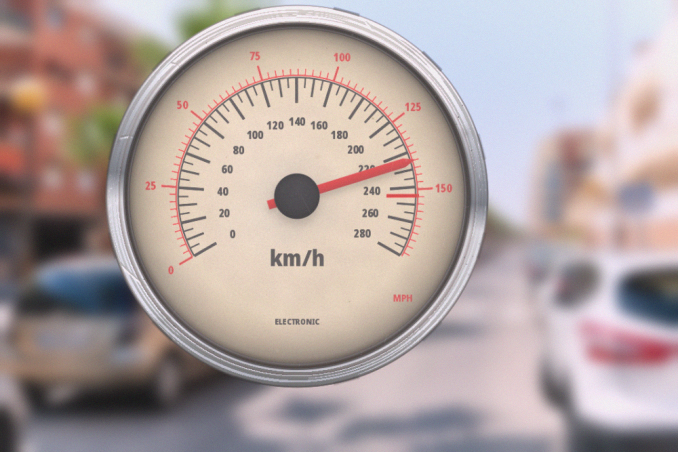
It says 225; km/h
